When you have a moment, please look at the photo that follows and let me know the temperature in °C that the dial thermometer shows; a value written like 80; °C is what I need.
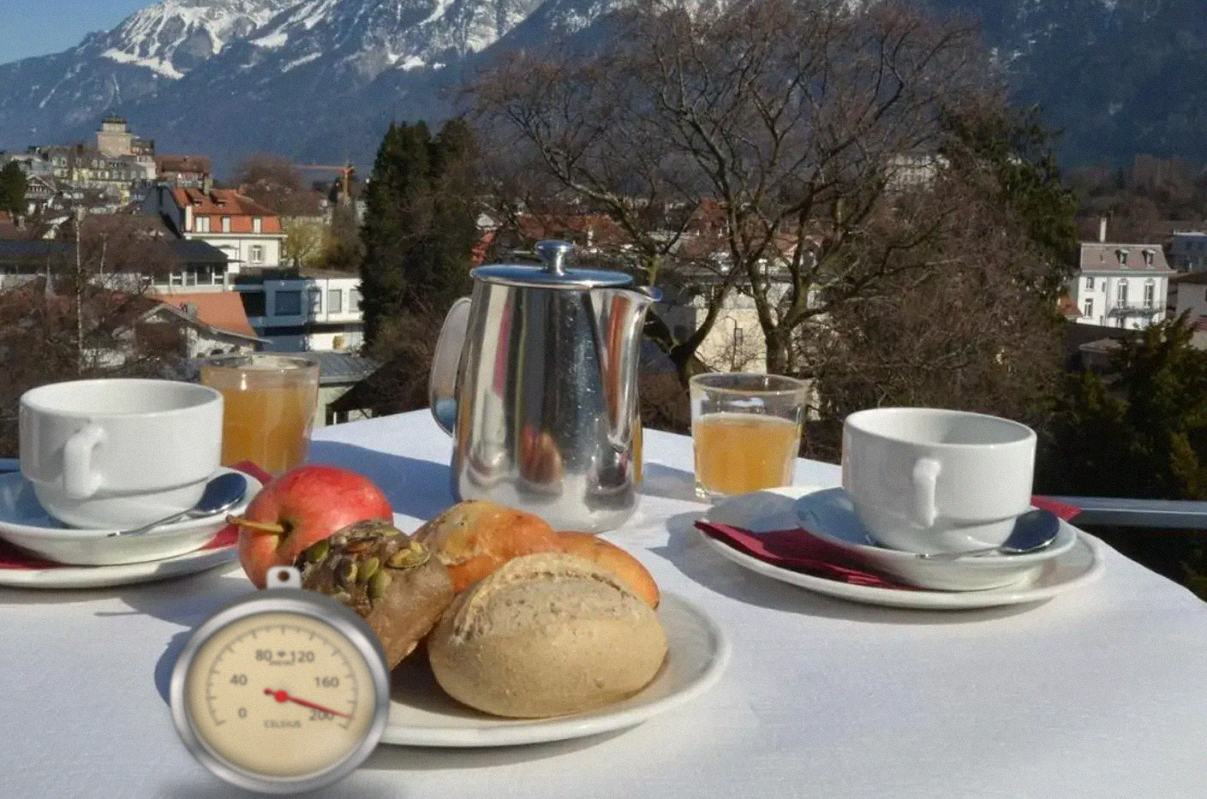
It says 190; °C
